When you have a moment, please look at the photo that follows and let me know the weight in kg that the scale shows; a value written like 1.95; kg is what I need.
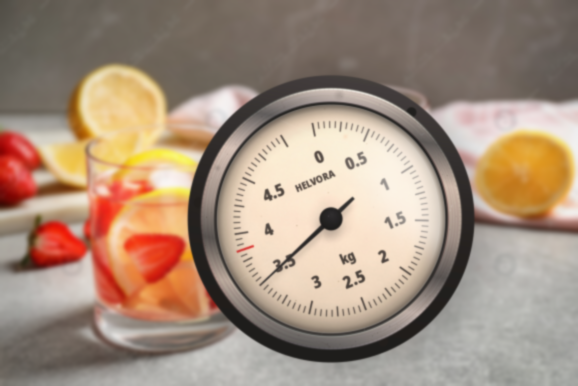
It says 3.5; kg
